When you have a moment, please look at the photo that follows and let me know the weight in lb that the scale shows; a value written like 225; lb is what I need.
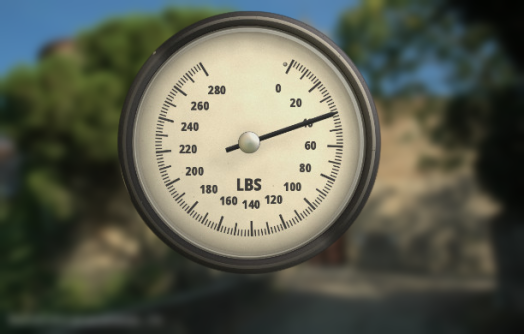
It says 40; lb
